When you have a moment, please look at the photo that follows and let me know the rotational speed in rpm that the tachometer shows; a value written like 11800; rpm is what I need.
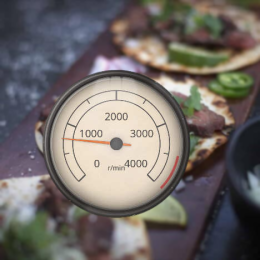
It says 750; rpm
